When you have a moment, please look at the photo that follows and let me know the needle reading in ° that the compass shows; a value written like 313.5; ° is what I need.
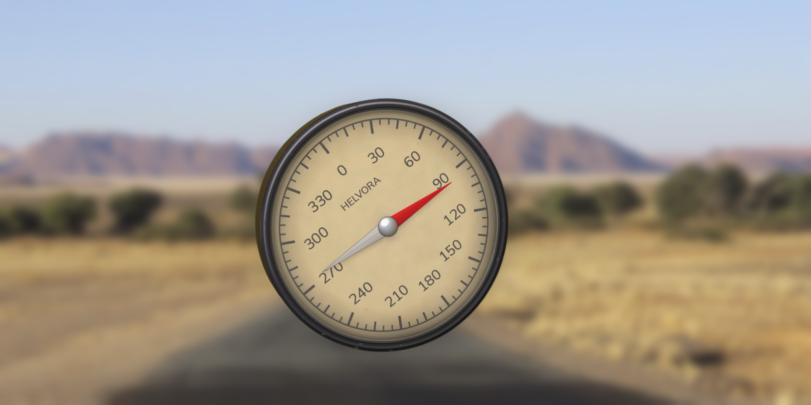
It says 95; °
